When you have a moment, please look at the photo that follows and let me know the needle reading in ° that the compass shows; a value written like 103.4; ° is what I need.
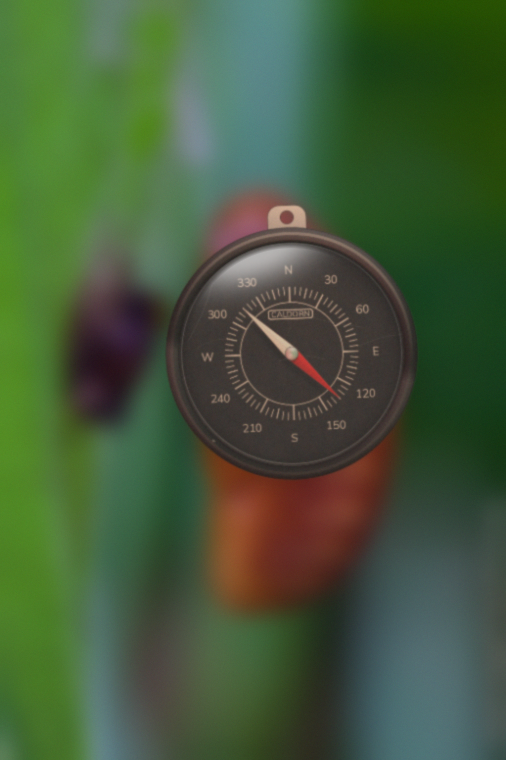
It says 135; °
